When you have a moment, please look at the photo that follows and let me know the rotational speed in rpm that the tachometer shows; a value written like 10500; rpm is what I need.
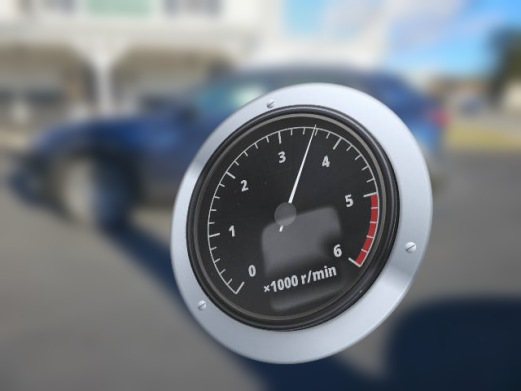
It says 3600; rpm
